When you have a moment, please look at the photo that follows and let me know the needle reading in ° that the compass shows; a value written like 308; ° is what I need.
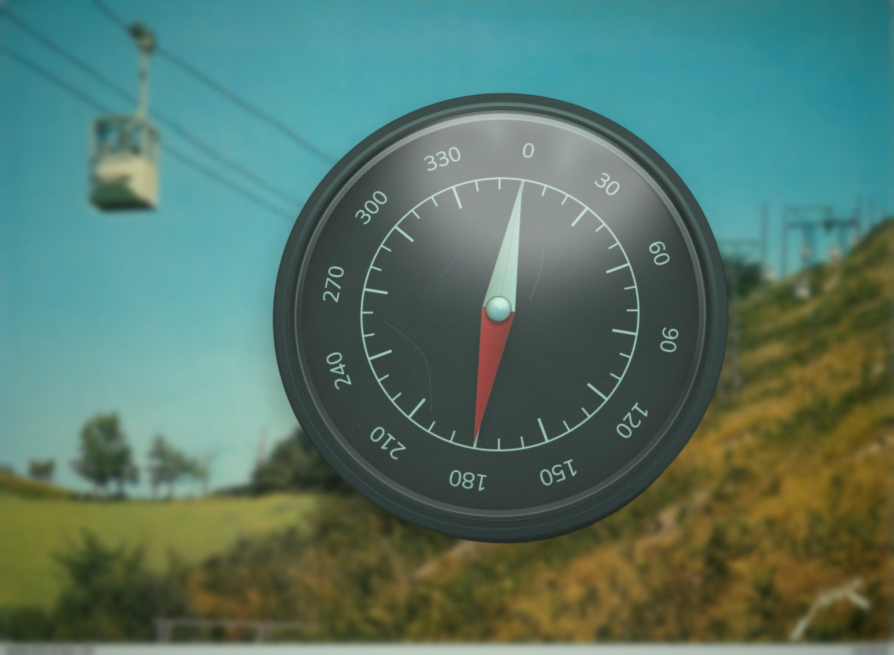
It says 180; °
